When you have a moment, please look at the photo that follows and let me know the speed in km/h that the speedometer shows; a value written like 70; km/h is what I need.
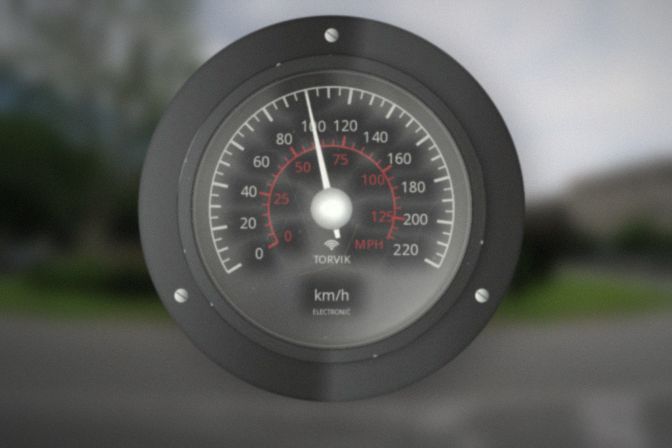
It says 100; km/h
